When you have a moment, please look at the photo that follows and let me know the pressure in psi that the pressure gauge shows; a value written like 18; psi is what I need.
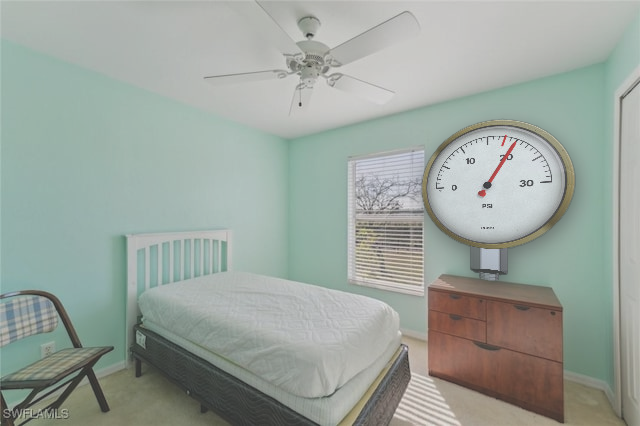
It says 20; psi
